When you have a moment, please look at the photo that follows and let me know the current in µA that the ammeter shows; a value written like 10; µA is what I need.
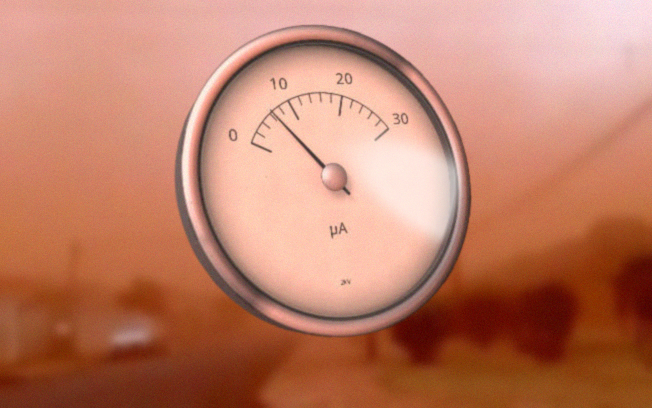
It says 6; µA
